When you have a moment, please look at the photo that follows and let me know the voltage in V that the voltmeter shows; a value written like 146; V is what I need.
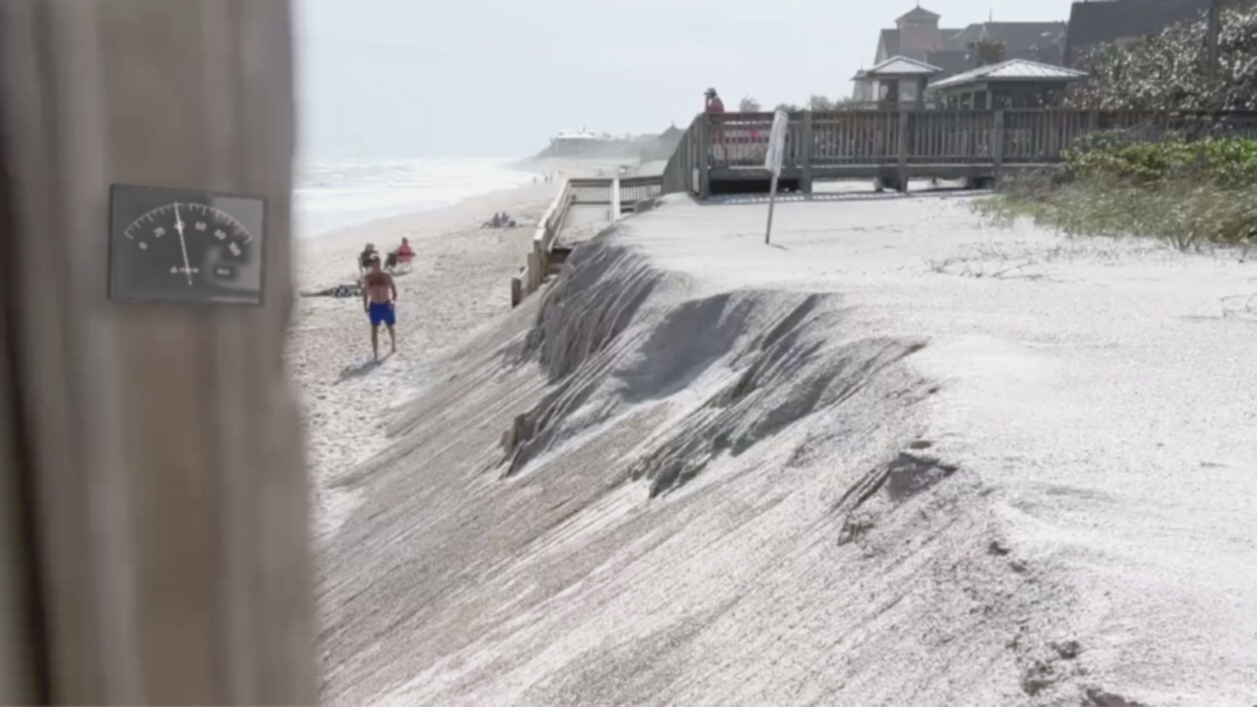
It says 40; V
